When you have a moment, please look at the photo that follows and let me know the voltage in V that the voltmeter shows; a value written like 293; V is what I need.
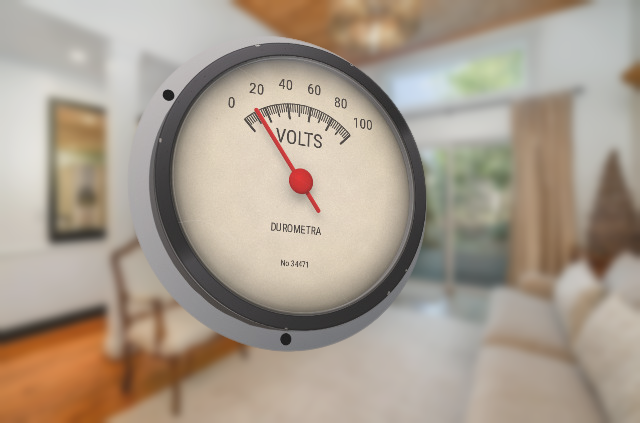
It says 10; V
